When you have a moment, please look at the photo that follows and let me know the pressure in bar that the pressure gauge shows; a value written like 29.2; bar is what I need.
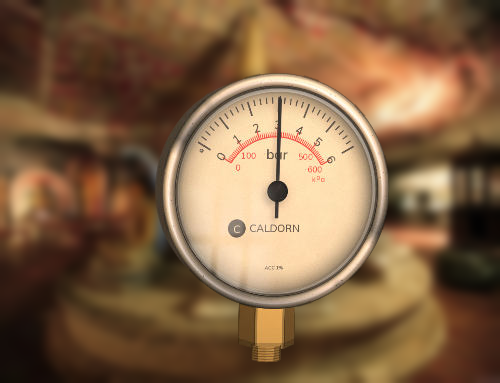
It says 3; bar
